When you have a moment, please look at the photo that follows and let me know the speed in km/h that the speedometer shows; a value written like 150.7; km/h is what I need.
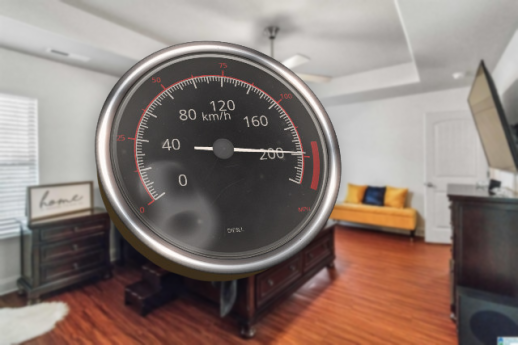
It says 200; km/h
